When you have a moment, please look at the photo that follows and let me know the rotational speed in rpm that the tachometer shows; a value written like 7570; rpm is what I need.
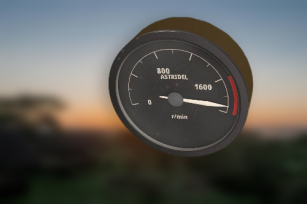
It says 1900; rpm
